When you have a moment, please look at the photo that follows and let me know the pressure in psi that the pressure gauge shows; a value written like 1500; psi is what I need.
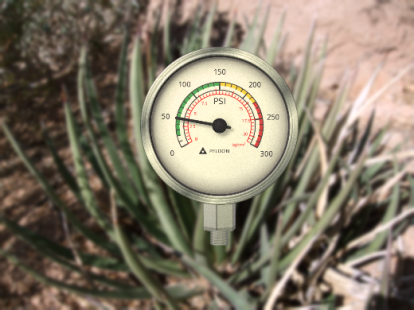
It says 50; psi
